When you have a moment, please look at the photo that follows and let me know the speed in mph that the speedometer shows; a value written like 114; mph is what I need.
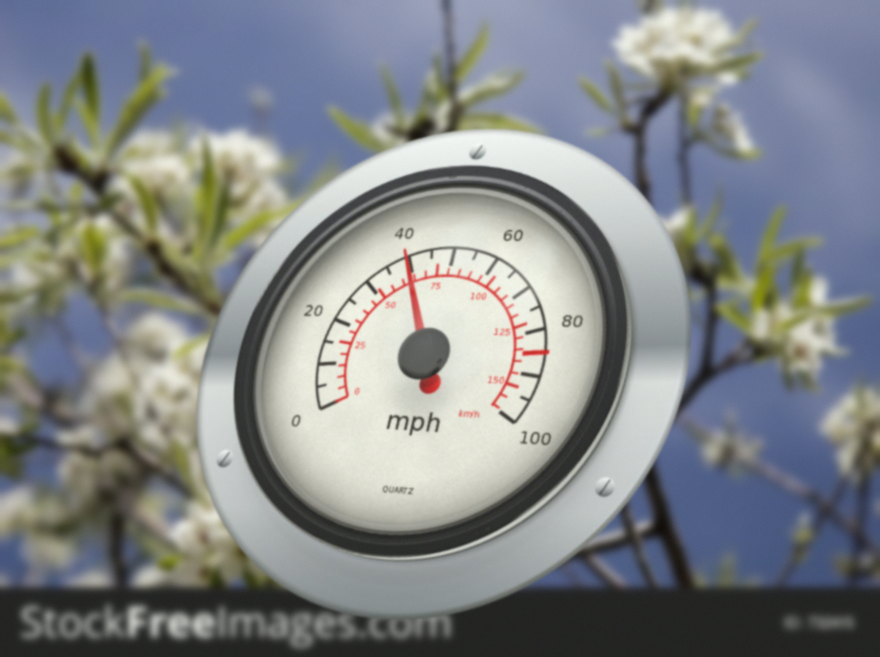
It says 40; mph
